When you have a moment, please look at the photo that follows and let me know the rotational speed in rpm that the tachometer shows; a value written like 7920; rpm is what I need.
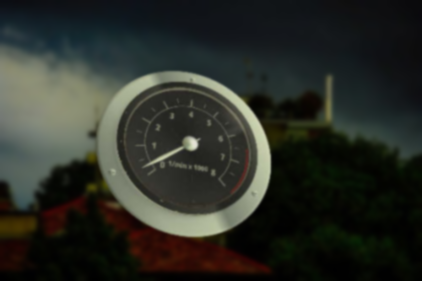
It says 250; rpm
